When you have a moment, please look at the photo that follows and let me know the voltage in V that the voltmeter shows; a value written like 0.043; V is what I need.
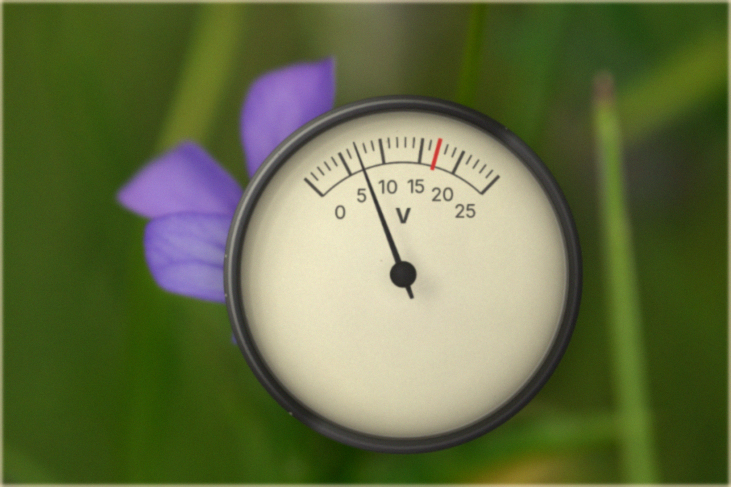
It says 7; V
